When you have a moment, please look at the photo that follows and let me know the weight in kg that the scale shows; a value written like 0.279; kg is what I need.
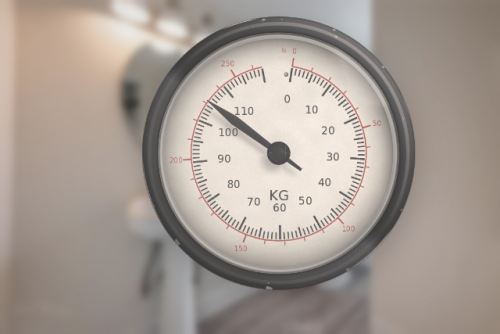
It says 105; kg
